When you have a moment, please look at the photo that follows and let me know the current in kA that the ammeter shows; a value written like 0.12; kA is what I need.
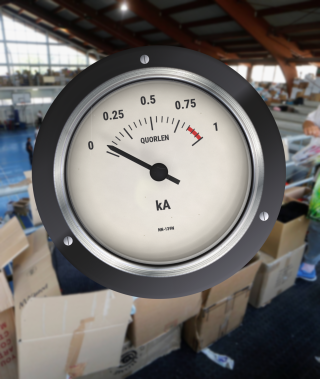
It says 0.05; kA
